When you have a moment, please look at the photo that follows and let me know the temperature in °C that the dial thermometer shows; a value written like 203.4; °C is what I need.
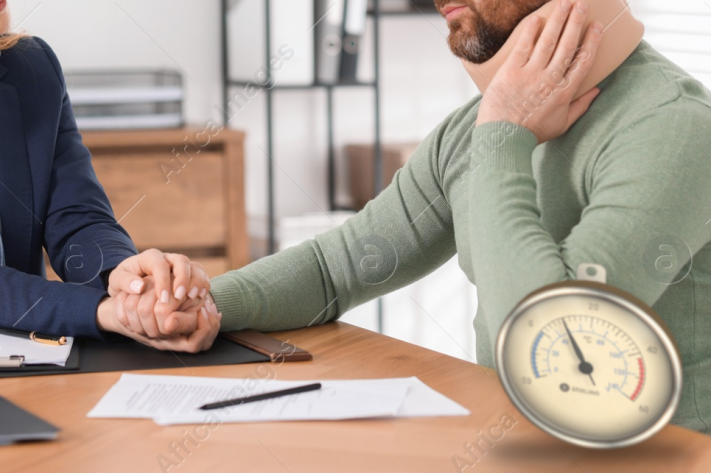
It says 10; °C
